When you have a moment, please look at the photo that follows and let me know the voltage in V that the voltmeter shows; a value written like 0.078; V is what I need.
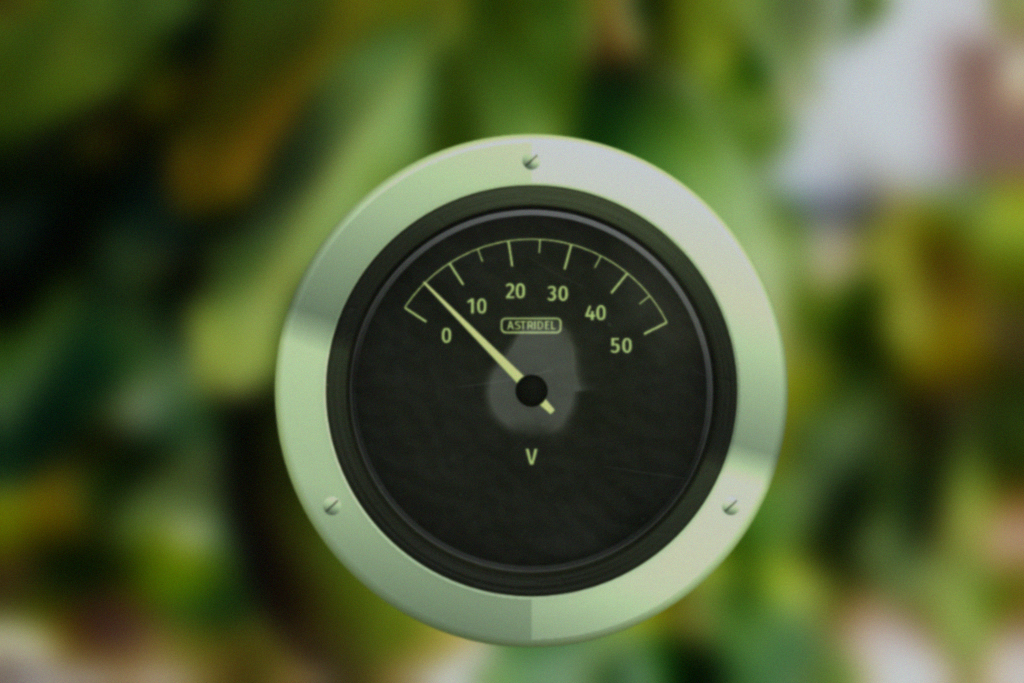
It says 5; V
